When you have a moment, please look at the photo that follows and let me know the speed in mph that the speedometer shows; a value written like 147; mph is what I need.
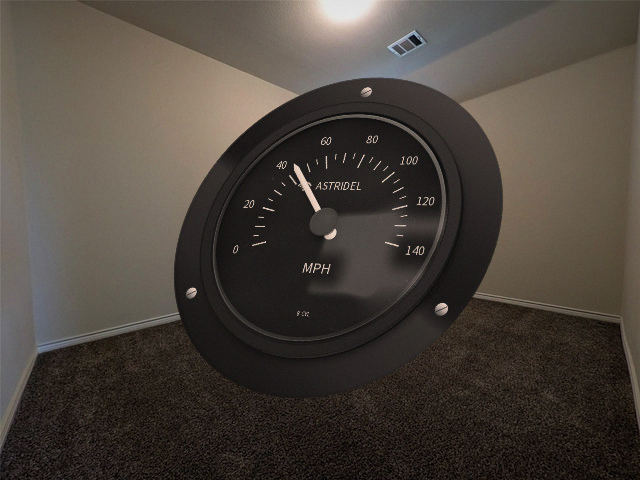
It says 45; mph
